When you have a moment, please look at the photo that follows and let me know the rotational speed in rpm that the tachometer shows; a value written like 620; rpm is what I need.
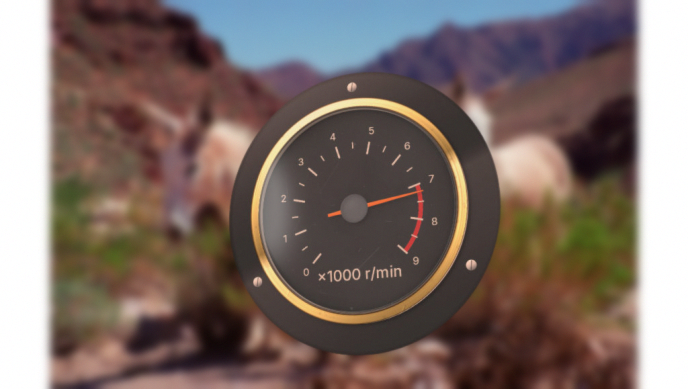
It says 7250; rpm
